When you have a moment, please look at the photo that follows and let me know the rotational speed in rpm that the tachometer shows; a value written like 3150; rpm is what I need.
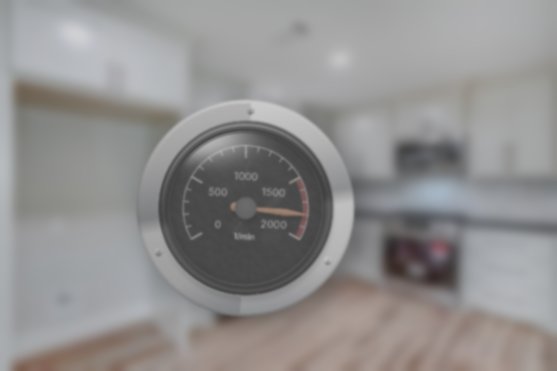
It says 1800; rpm
